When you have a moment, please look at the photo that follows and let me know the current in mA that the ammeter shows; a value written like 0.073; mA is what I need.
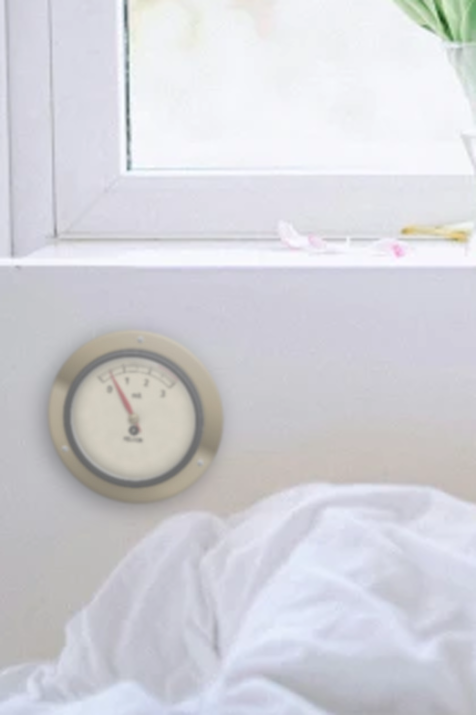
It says 0.5; mA
